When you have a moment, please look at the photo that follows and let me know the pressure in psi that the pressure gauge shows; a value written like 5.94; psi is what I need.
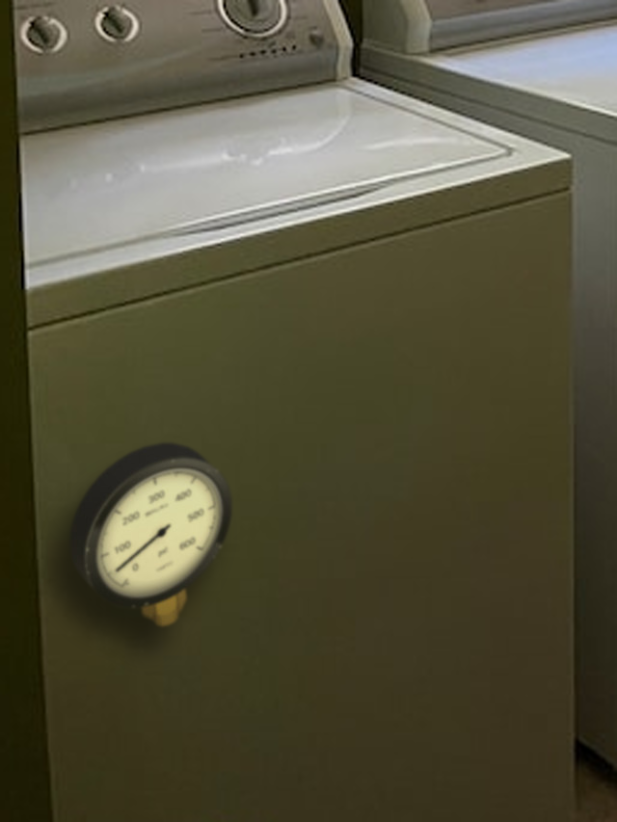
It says 50; psi
